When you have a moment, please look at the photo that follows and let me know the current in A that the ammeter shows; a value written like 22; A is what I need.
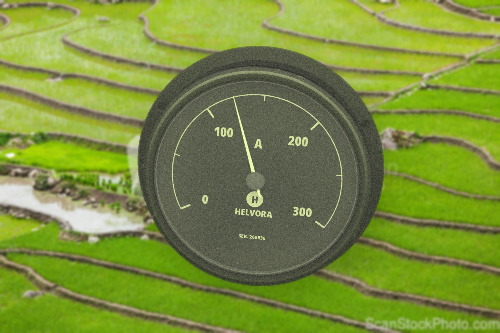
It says 125; A
